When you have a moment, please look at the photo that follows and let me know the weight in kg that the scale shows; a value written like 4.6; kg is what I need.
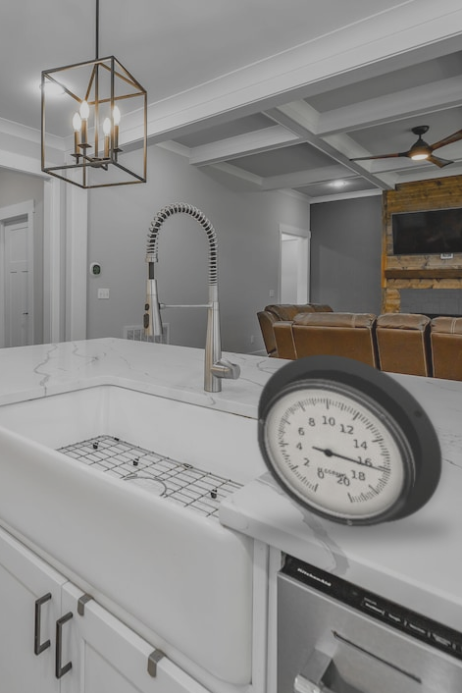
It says 16; kg
